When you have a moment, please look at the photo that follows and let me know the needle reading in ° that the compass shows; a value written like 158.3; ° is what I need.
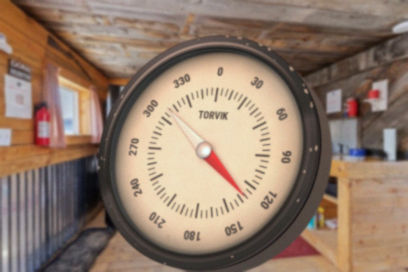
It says 130; °
